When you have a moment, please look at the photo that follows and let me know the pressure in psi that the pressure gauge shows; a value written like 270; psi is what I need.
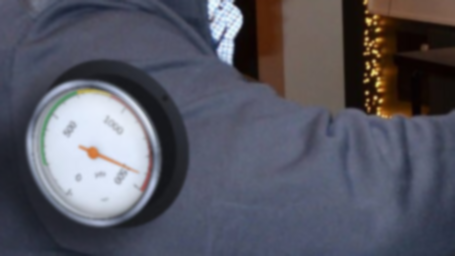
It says 1400; psi
